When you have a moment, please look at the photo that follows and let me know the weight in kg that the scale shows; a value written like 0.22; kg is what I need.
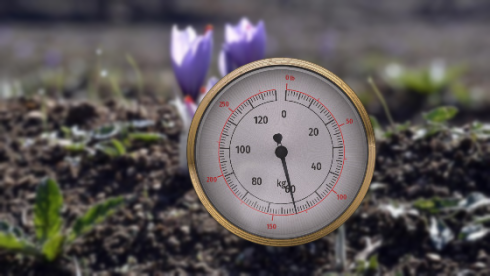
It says 60; kg
